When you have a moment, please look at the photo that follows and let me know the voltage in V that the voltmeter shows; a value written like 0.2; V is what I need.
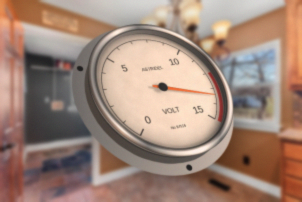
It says 13.5; V
